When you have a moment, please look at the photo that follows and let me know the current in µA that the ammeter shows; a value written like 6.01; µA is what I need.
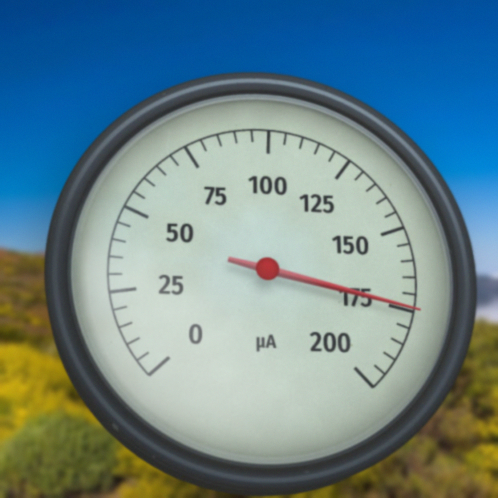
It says 175; µA
